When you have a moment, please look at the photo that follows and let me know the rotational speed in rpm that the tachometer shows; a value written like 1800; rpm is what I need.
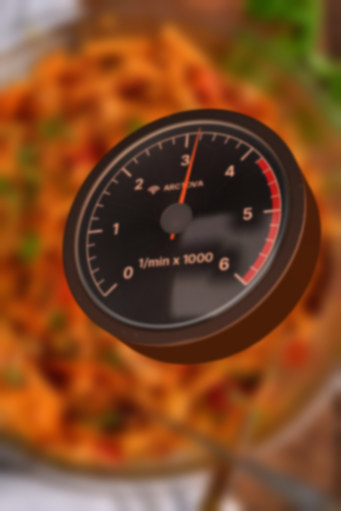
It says 3200; rpm
